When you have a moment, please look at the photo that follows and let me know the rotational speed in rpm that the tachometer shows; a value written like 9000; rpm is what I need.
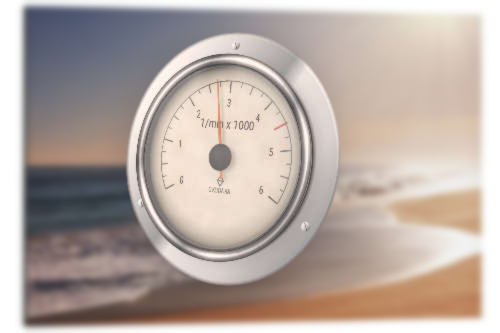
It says 2750; rpm
